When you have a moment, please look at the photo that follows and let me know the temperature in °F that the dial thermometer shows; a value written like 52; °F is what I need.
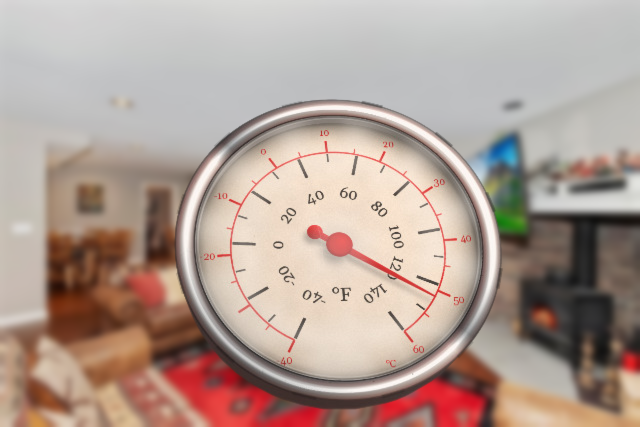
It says 125; °F
